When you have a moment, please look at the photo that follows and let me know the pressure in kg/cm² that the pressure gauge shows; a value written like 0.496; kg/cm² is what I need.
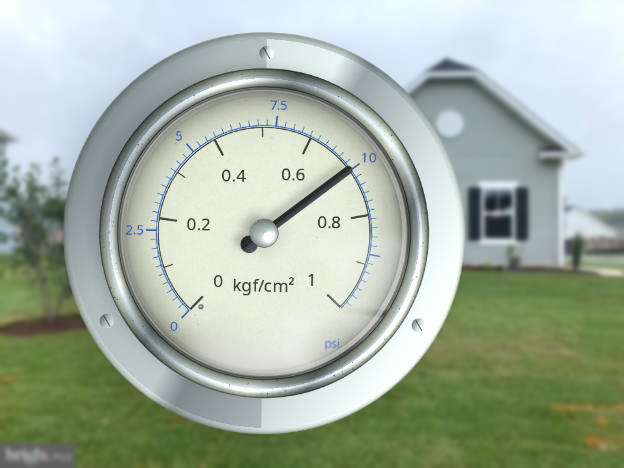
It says 0.7; kg/cm²
